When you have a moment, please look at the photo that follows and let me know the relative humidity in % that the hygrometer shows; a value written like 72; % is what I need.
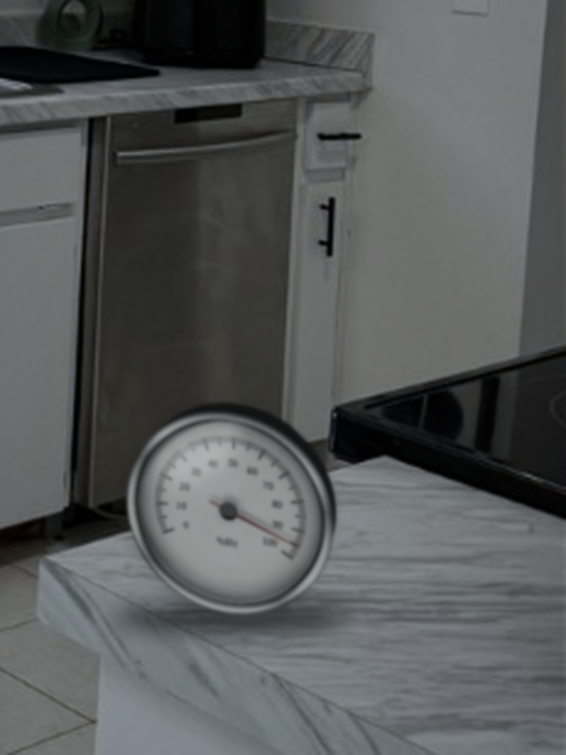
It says 95; %
